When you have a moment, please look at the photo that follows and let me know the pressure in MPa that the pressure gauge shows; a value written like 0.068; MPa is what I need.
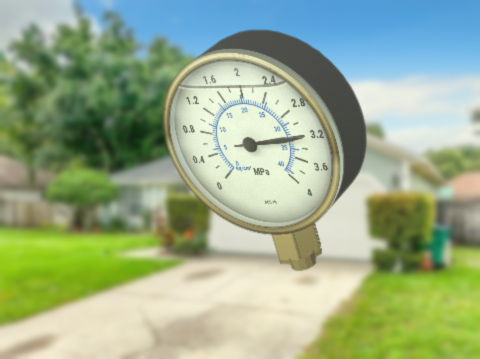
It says 3.2; MPa
